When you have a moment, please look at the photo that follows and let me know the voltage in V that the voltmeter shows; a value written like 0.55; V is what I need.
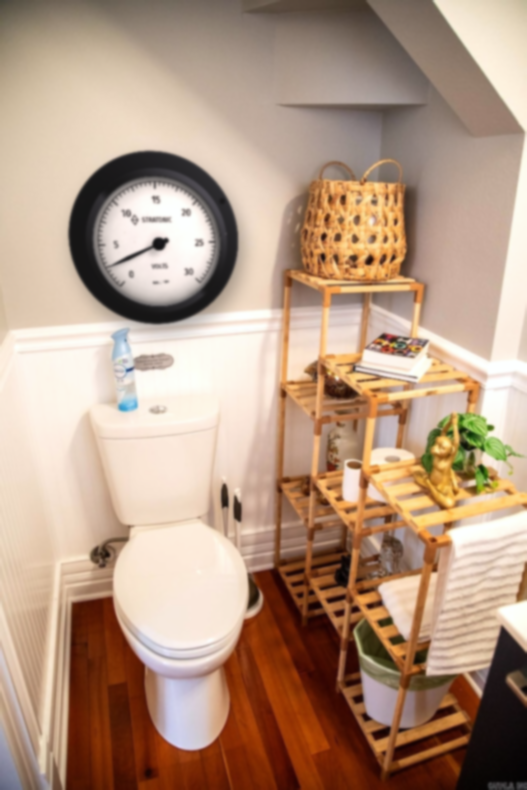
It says 2.5; V
